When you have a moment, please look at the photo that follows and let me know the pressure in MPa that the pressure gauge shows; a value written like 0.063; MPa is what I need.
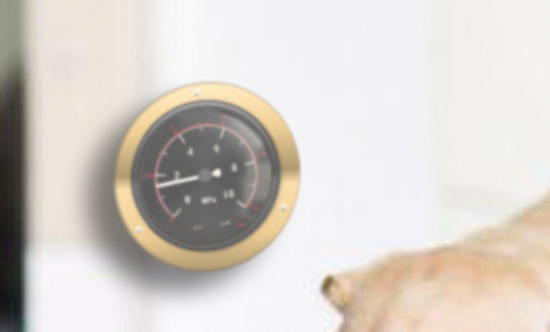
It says 1.5; MPa
